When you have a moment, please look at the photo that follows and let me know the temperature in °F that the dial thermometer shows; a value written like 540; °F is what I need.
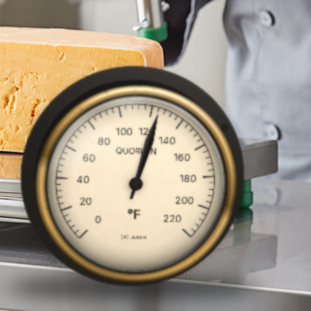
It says 124; °F
